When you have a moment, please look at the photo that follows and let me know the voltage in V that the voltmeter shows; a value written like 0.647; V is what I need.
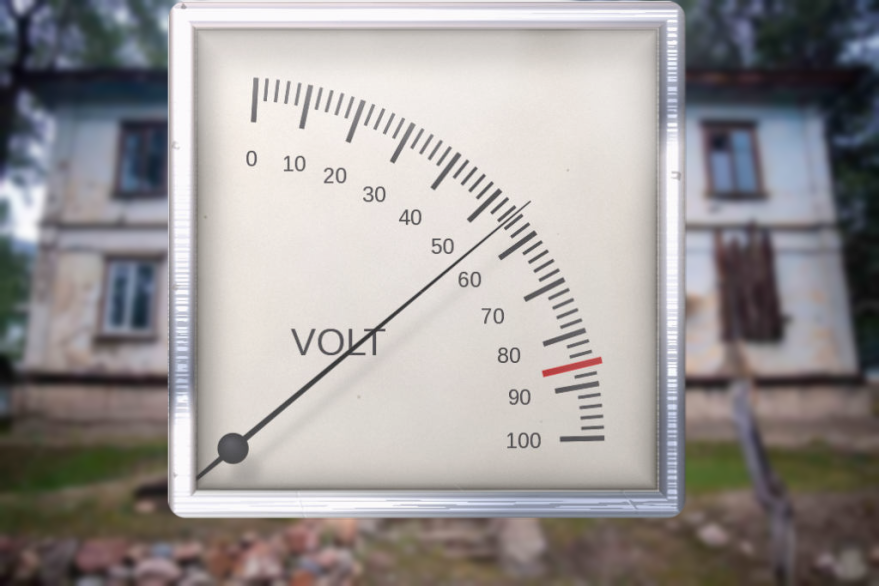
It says 55; V
